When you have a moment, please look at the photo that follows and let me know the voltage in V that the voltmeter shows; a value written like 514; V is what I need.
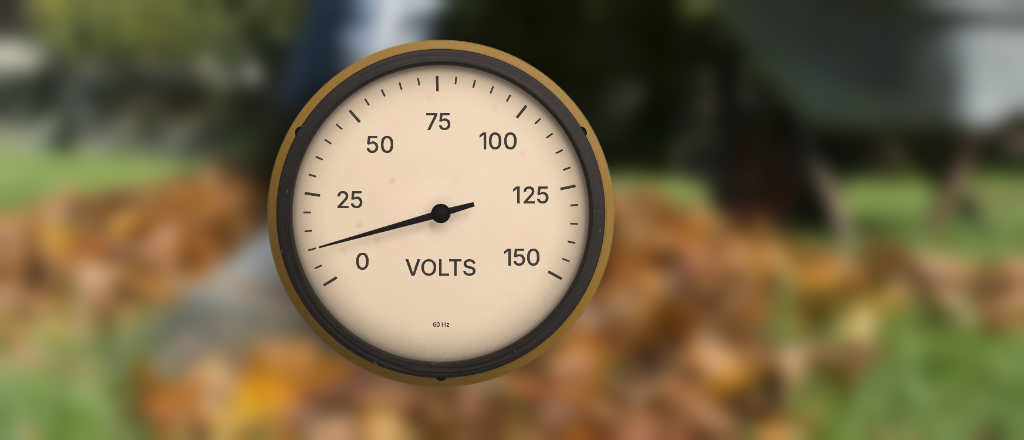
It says 10; V
